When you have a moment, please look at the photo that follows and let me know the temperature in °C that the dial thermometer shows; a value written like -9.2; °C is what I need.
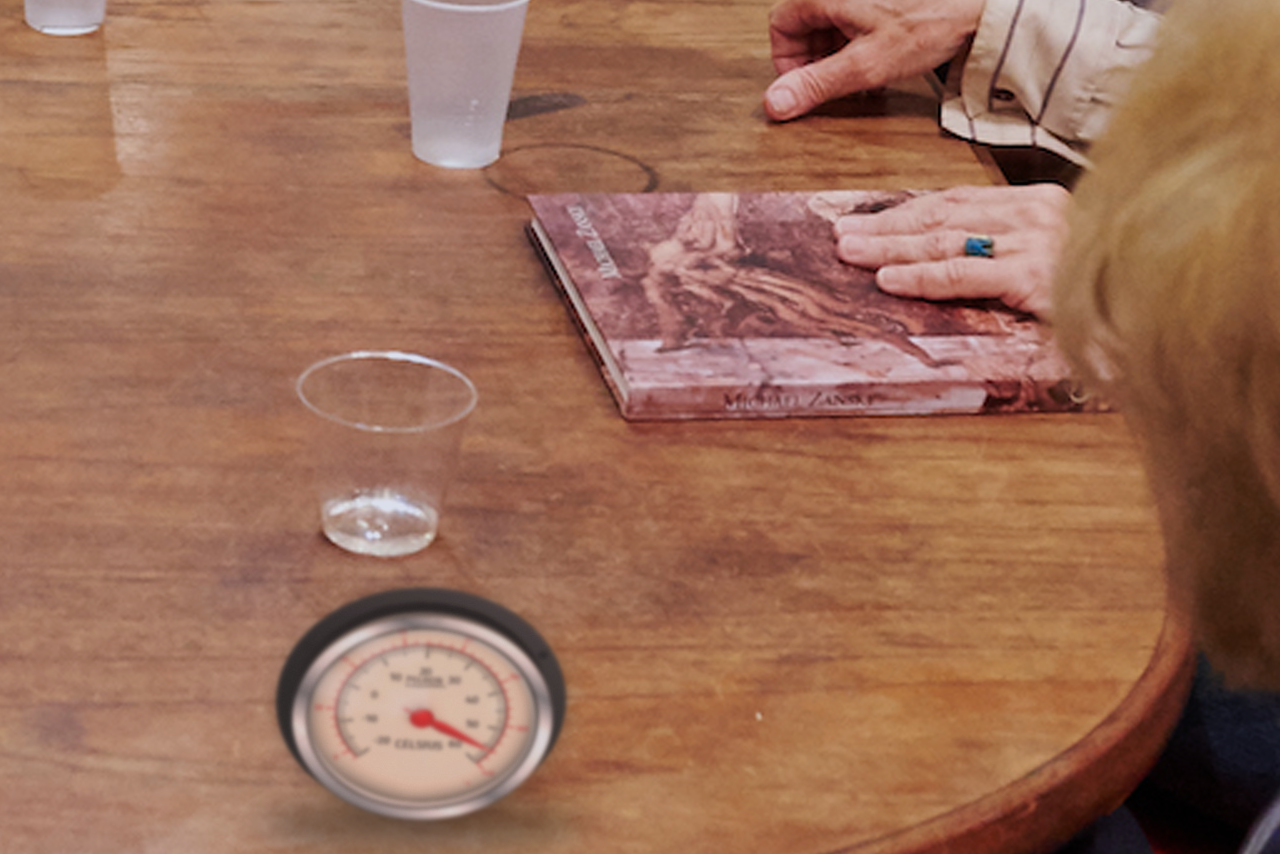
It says 55; °C
